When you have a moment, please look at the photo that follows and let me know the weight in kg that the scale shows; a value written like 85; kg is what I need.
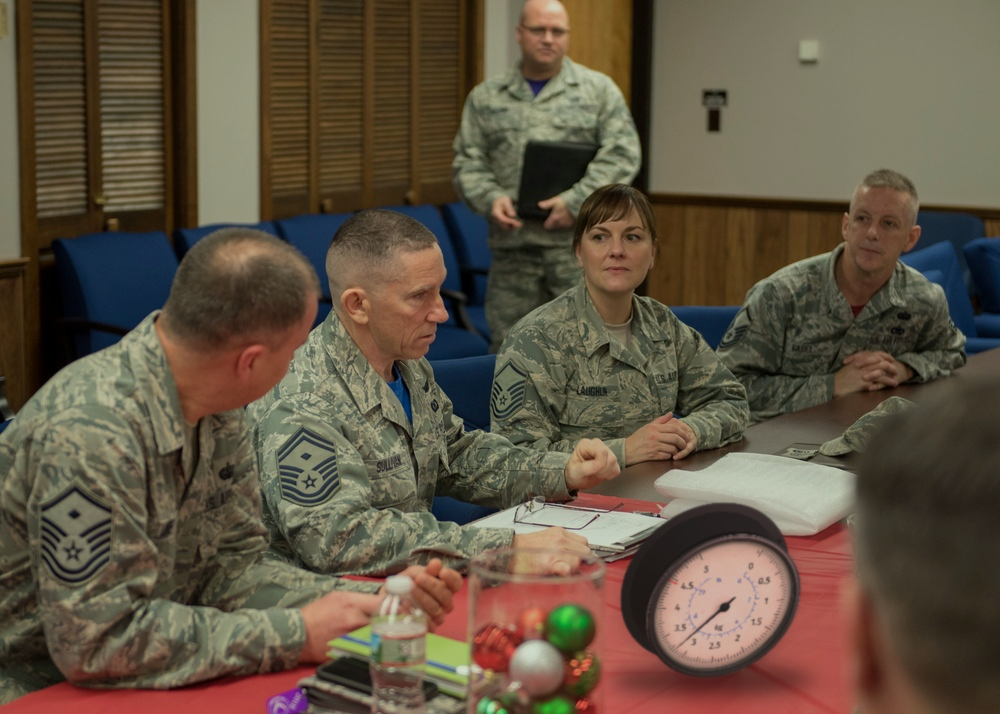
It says 3.25; kg
